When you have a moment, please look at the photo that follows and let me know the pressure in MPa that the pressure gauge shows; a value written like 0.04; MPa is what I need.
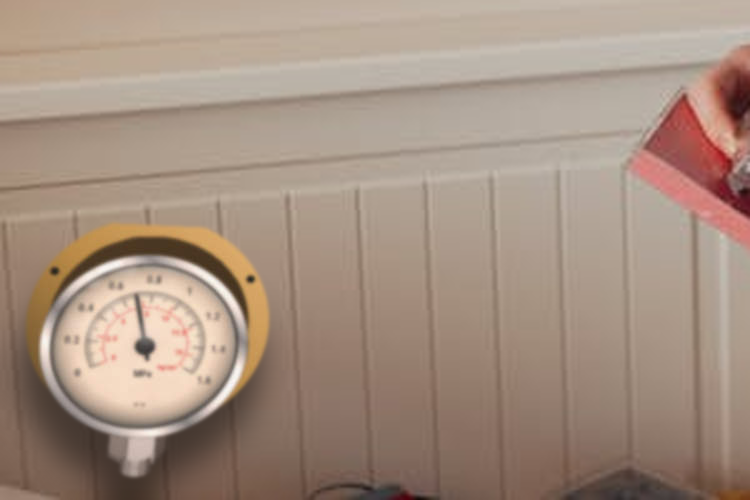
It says 0.7; MPa
